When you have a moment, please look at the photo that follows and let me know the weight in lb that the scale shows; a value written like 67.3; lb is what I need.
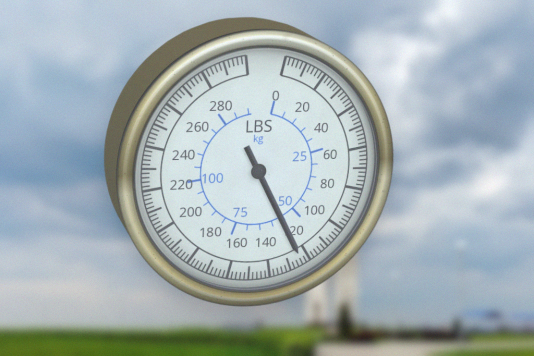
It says 124; lb
